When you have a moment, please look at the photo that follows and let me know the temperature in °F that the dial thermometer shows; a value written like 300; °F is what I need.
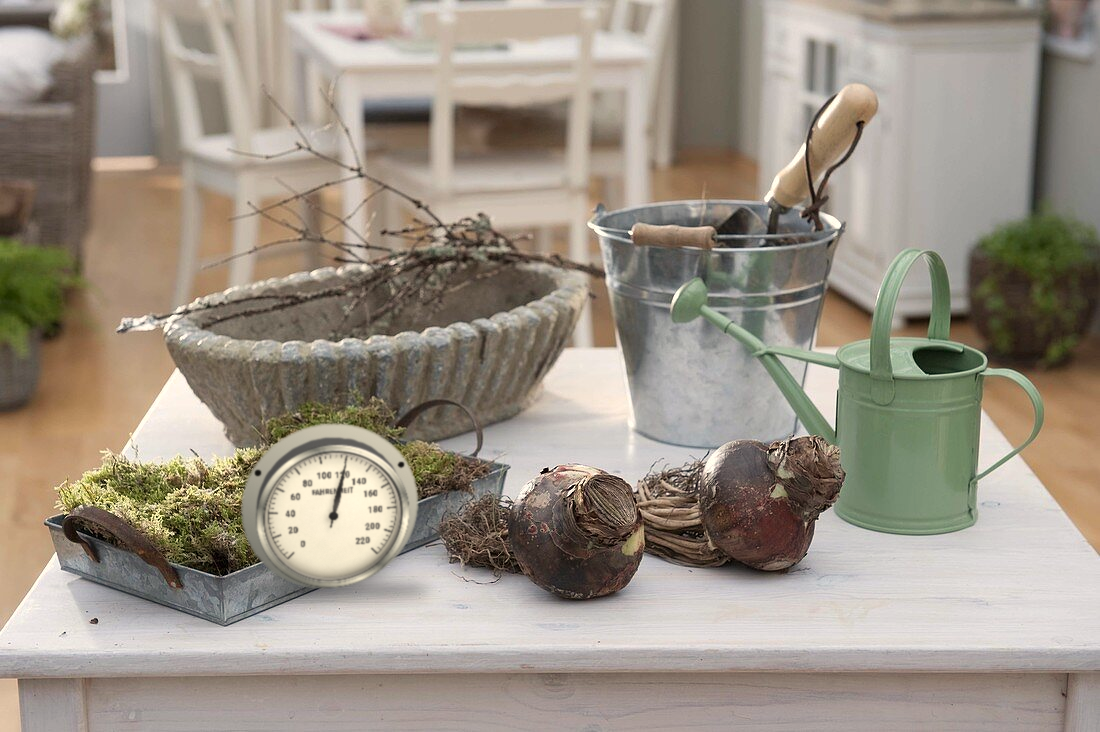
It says 120; °F
